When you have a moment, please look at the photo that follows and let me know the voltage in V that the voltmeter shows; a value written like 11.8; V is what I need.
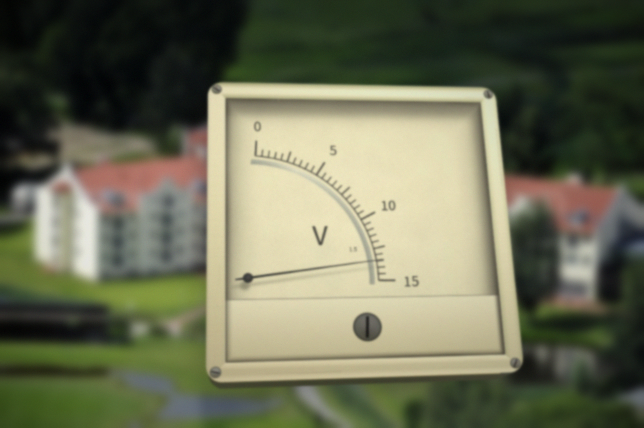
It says 13.5; V
